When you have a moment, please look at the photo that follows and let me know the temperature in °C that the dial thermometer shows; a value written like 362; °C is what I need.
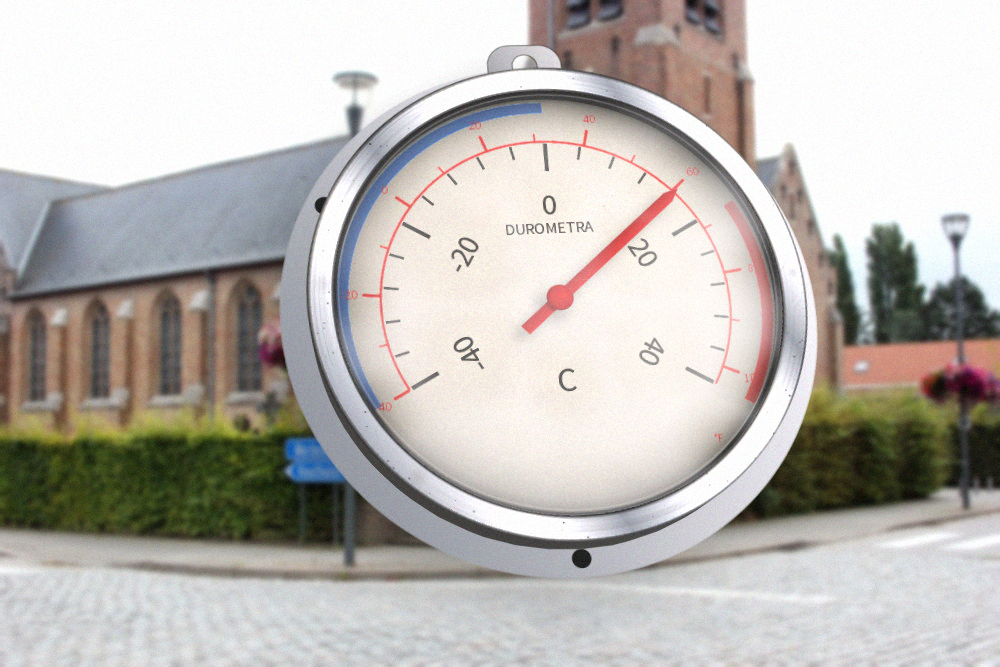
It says 16; °C
